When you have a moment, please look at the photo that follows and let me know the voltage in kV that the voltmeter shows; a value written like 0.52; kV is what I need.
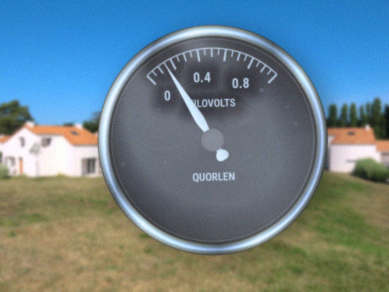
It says 0.15; kV
